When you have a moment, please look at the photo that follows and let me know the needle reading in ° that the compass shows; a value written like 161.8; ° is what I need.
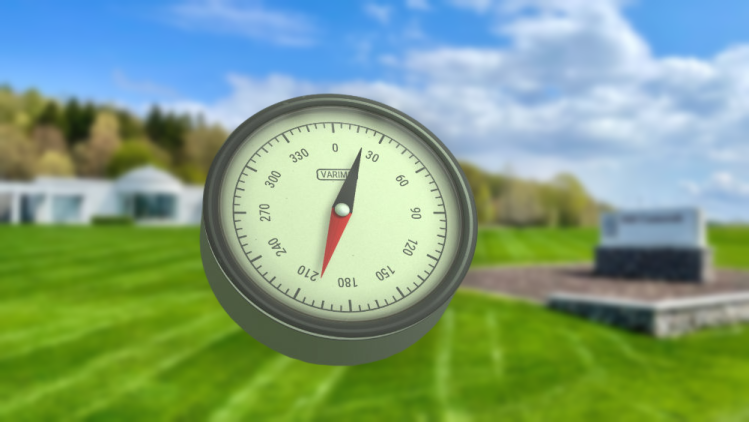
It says 200; °
